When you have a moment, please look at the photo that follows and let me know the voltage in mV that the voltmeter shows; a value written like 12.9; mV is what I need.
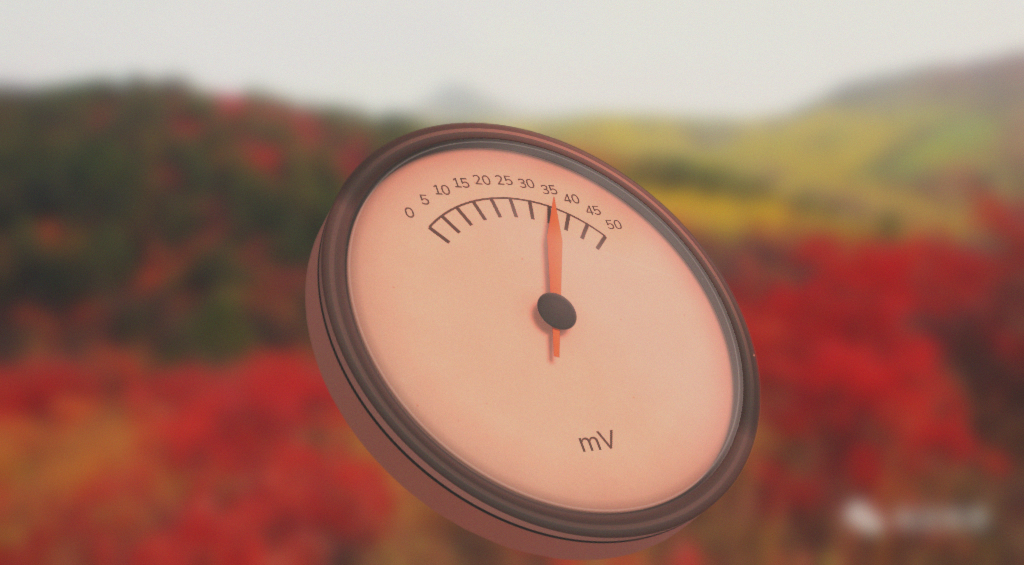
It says 35; mV
